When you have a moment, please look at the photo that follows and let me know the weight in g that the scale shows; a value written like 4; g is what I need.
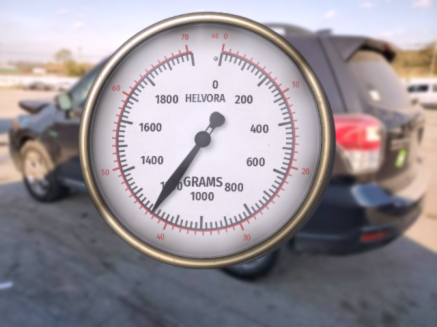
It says 1200; g
